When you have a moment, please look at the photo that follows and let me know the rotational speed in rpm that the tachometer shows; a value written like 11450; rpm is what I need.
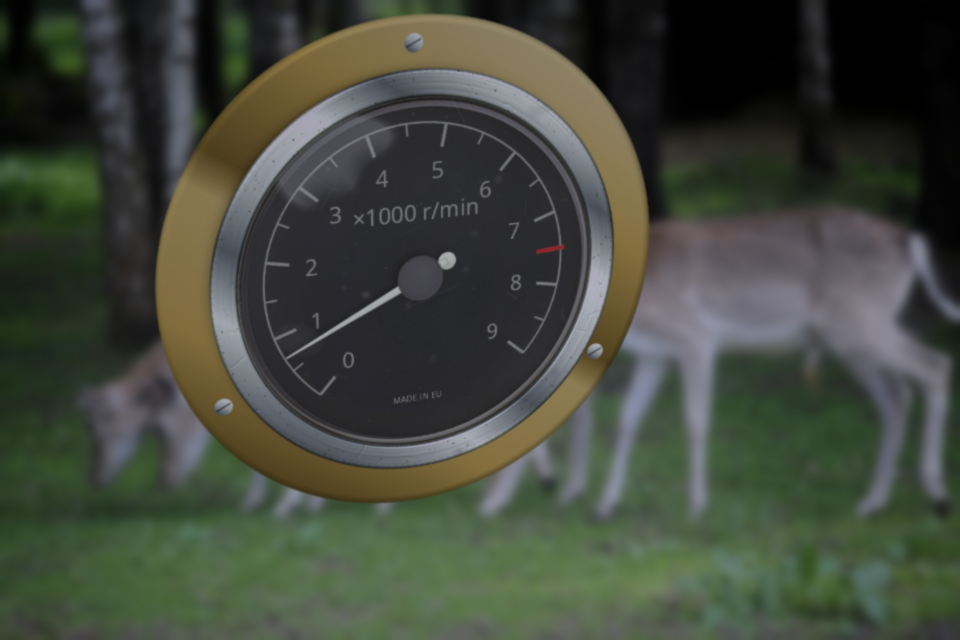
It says 750; rpm
